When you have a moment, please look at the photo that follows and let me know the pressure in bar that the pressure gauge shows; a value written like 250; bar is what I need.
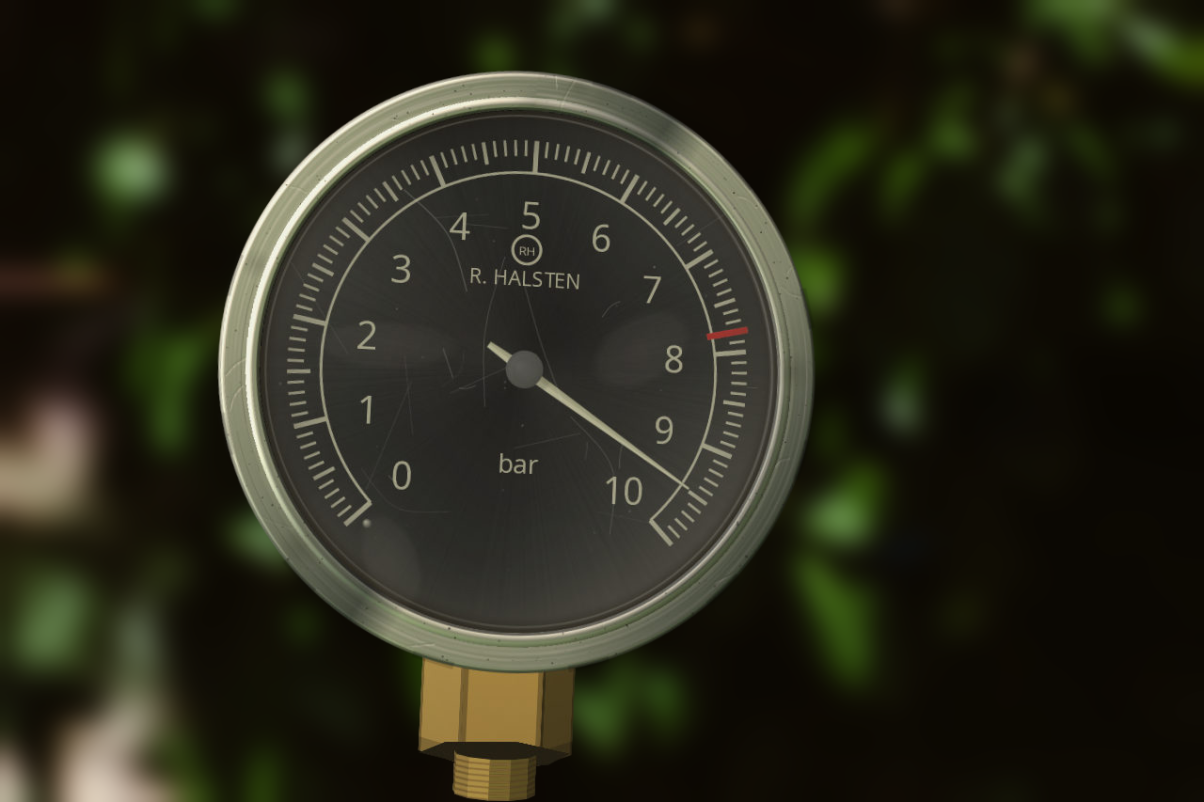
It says 9.5; bar
